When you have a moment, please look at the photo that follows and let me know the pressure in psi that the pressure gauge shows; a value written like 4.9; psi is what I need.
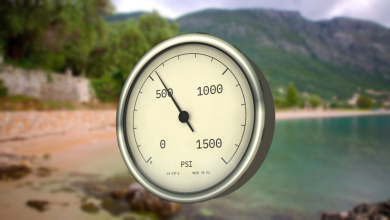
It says 550; psi
